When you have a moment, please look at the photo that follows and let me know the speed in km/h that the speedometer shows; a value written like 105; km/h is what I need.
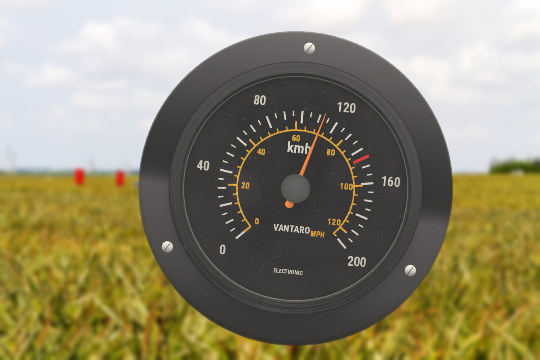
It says 112.5; km/h
